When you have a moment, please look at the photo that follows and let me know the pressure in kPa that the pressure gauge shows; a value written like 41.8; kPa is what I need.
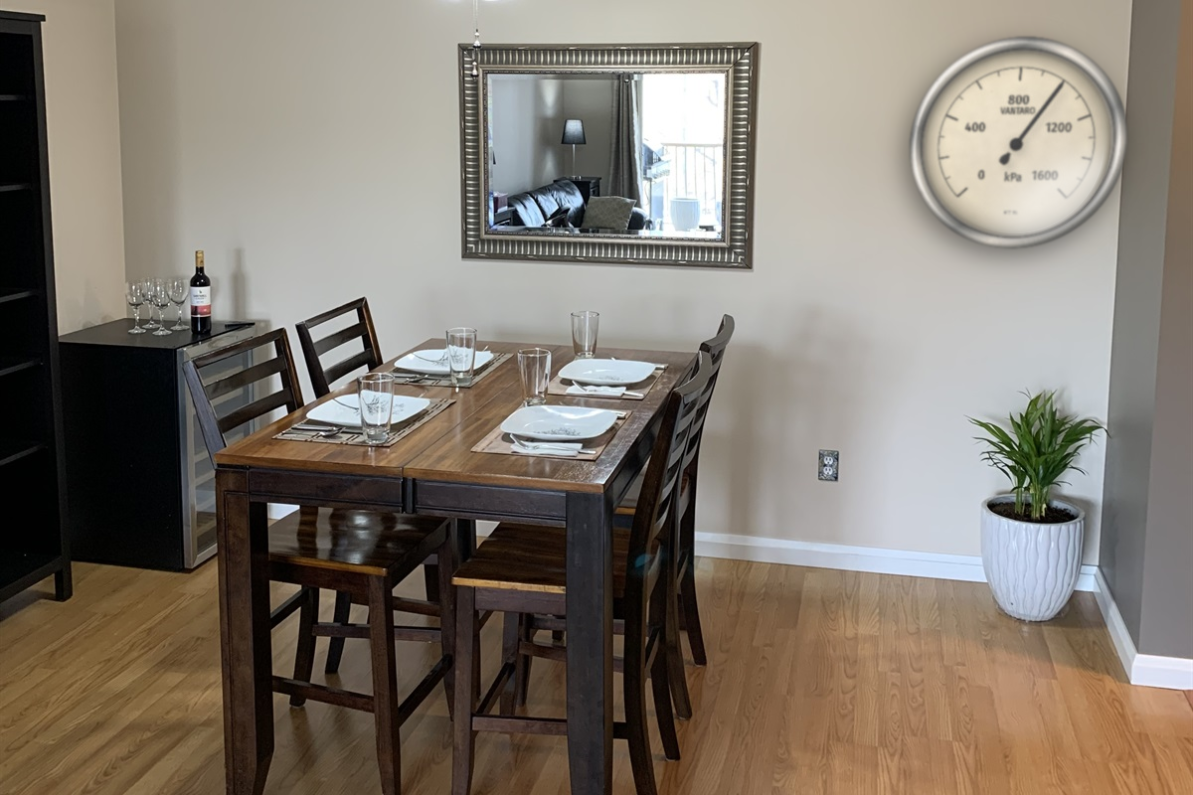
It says 1000; kPa
